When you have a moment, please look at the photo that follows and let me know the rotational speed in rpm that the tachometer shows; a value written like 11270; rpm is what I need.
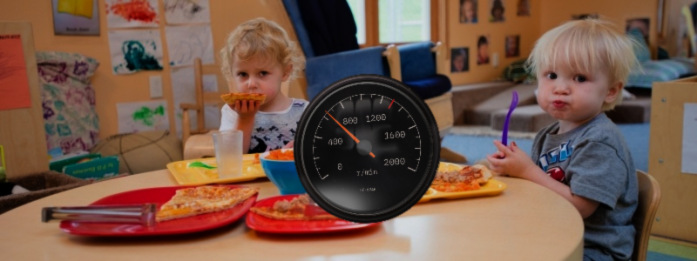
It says 650; rpm
